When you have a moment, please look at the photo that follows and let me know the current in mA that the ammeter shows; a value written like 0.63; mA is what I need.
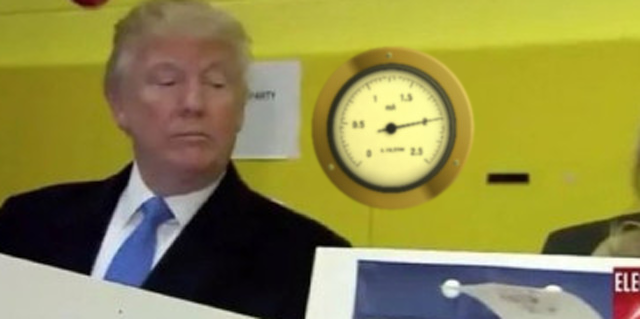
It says 2; mA
